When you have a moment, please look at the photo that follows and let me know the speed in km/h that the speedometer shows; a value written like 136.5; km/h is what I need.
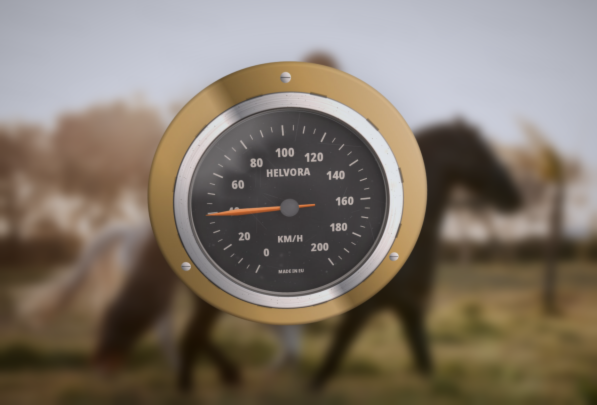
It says 40; km/h
